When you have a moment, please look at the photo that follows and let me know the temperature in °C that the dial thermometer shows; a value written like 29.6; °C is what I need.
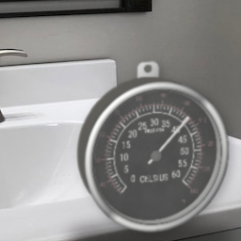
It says 40; °C
